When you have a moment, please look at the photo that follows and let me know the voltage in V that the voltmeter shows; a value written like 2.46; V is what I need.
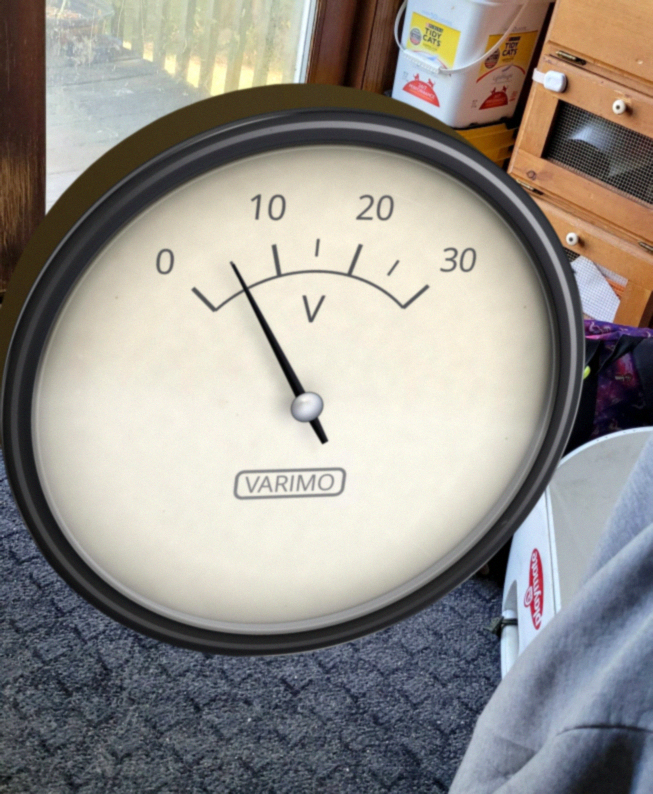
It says 5; V
